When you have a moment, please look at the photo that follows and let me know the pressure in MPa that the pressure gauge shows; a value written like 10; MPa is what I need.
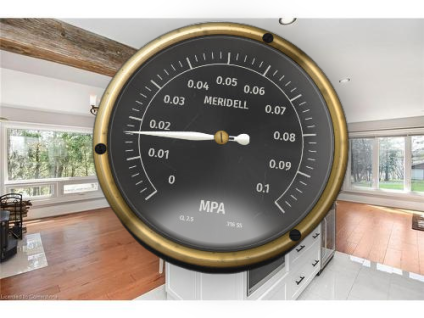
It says 0.016; MPa
